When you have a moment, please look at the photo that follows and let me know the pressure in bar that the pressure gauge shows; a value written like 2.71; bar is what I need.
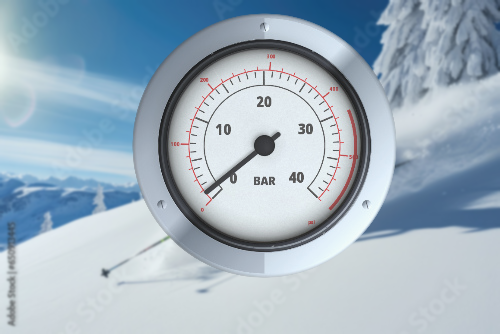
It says 1; bar
